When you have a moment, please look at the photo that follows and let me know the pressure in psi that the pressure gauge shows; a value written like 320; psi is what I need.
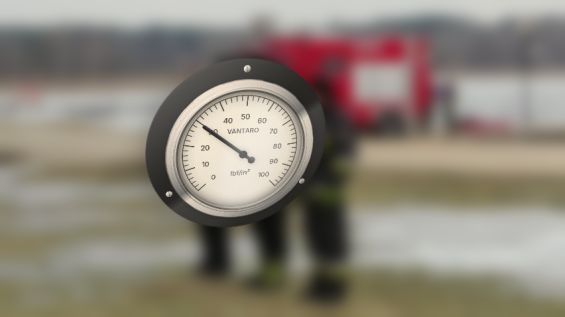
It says 30; psi
